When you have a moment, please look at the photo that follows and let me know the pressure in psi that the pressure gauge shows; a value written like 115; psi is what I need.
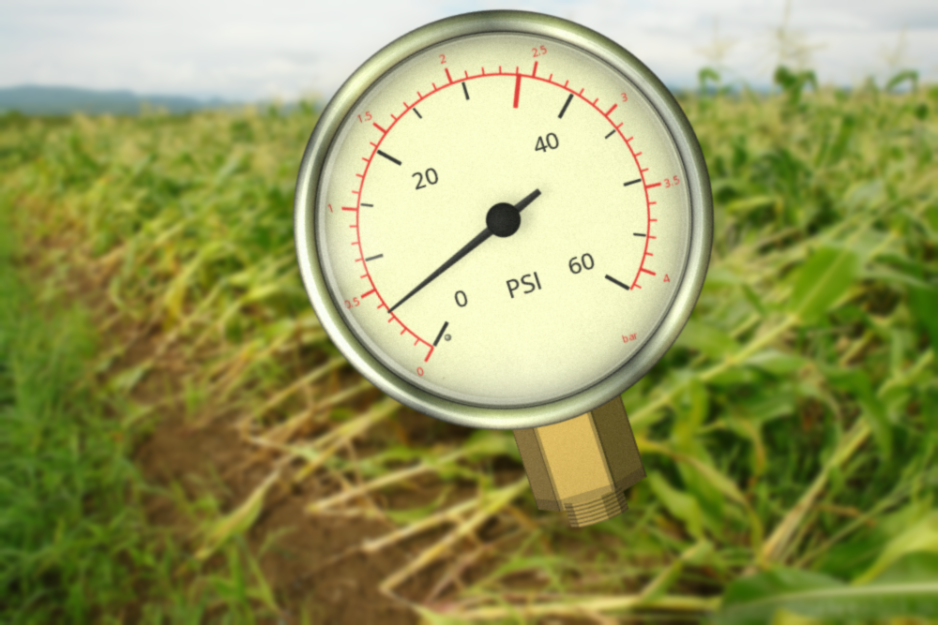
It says 5; psi
